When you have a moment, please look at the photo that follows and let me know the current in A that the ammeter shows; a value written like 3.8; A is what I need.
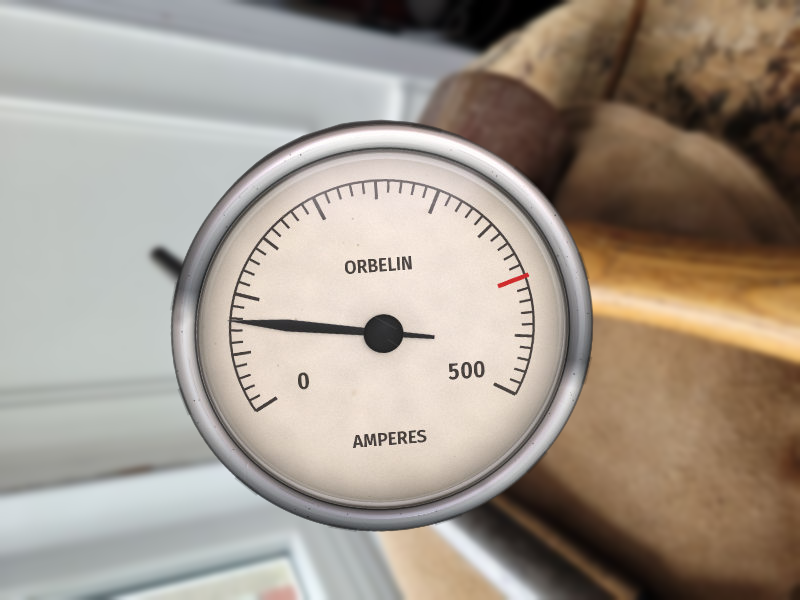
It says 80; A
